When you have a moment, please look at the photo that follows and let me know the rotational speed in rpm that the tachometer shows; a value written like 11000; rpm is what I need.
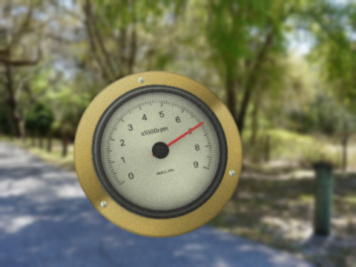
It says 7000; rpm
